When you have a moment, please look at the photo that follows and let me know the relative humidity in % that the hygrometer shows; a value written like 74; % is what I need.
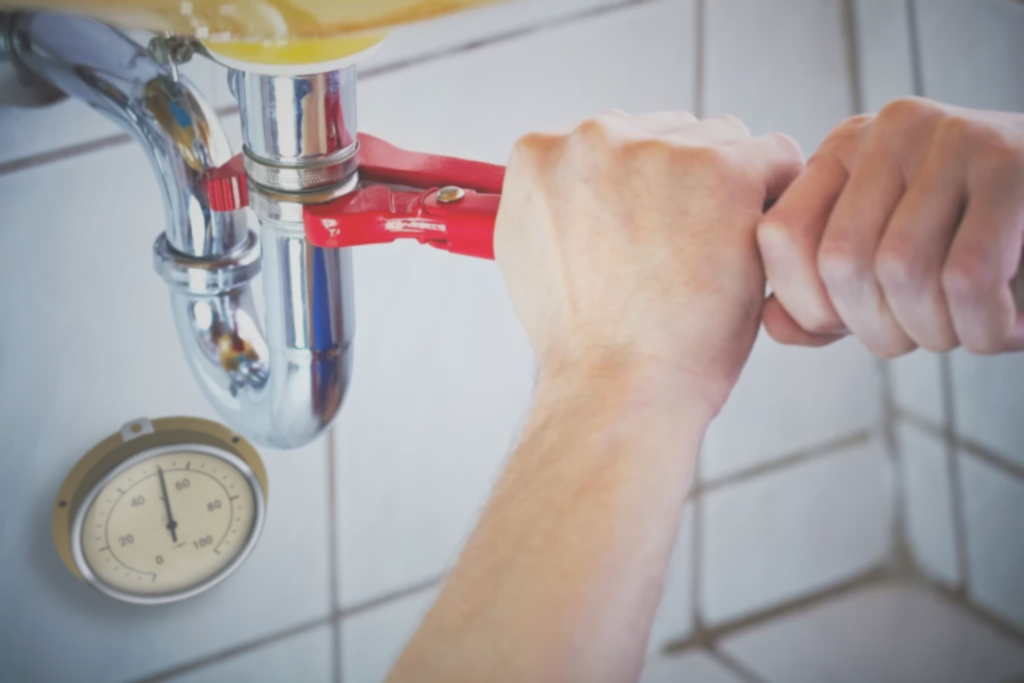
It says 52; %
